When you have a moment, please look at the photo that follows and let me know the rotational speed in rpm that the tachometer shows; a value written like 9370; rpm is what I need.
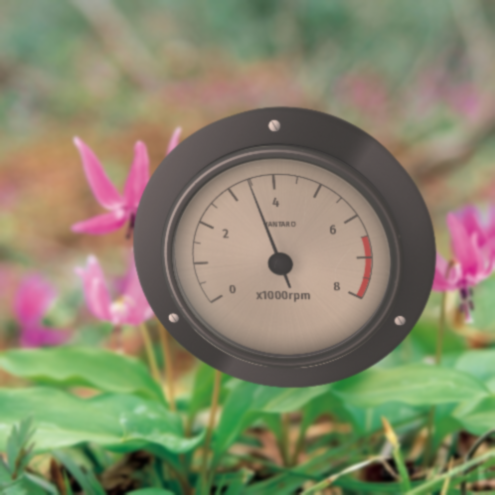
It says 3500; rpm
